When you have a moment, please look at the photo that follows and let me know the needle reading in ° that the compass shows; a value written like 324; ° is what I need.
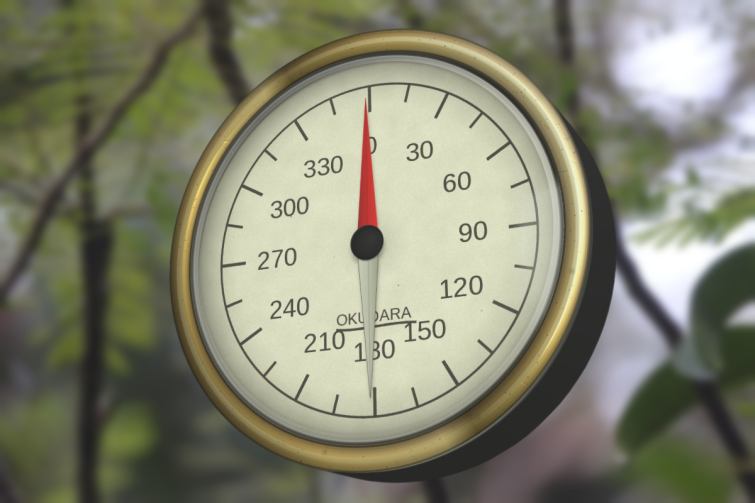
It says 0; °
